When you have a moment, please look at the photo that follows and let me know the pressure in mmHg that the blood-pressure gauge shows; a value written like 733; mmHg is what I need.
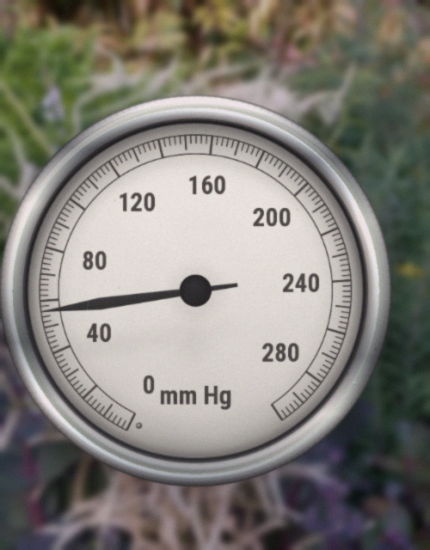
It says 56; mmHg
